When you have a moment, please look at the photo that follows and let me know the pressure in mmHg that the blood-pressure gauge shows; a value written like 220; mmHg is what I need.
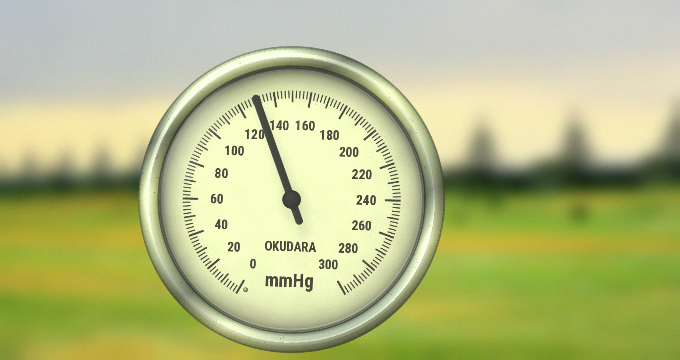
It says 130; mmHg
